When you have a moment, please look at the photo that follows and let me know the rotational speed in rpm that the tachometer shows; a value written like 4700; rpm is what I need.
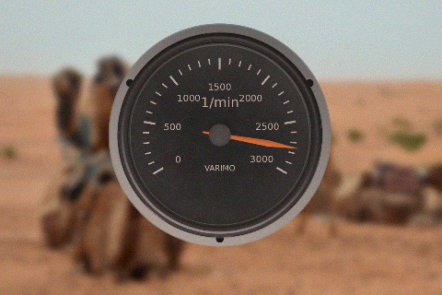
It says 2750; rpm
